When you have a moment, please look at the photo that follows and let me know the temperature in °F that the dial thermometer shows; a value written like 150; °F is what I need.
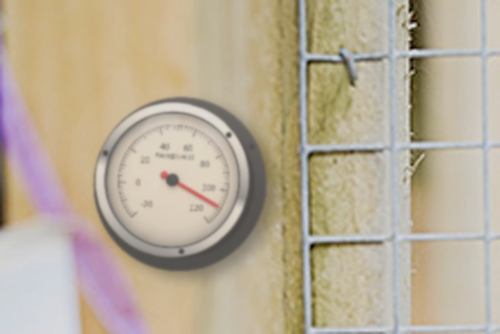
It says 110; °F
